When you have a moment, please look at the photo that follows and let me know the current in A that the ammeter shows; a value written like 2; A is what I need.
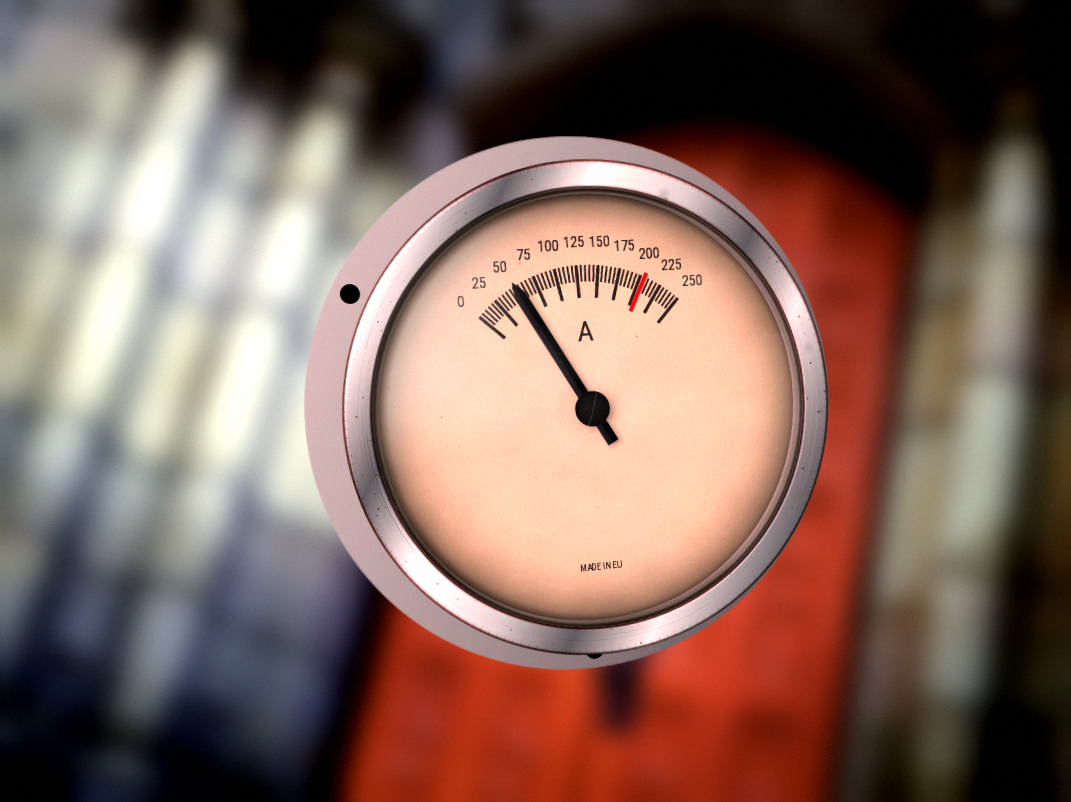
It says 50; A
